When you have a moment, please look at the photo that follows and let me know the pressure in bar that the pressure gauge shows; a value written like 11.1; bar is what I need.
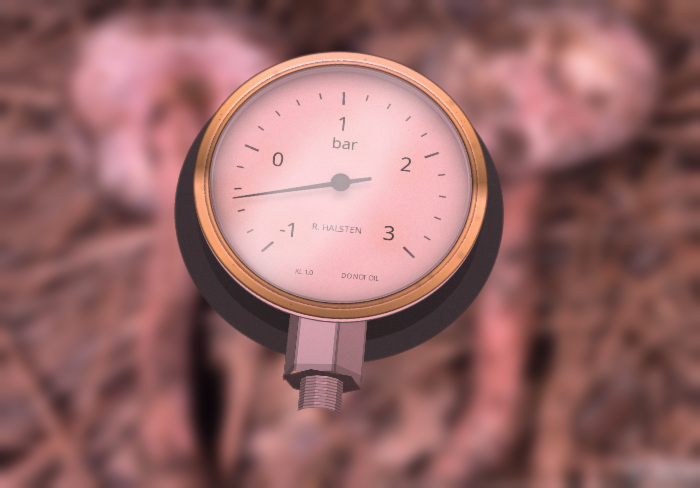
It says -0.5; bar
